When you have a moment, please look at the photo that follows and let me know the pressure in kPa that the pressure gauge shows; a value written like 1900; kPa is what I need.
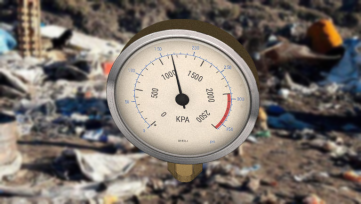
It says 1150; kPa
